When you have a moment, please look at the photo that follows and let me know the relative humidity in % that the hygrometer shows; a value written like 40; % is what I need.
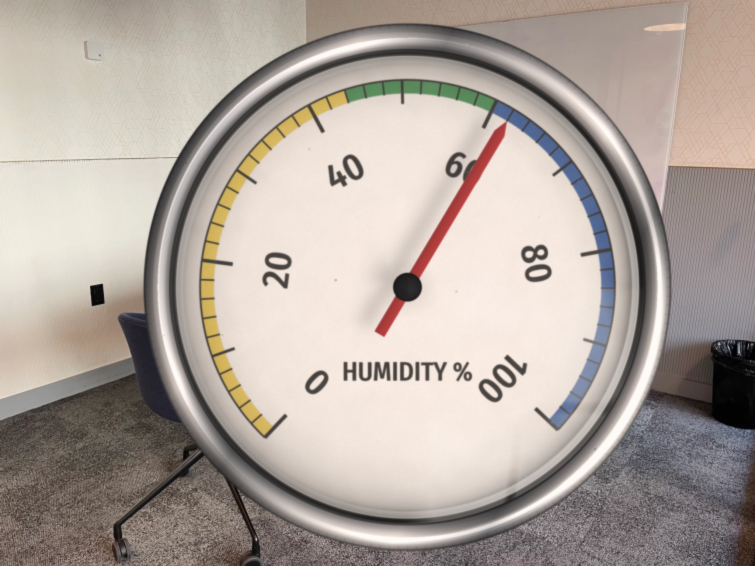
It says 62; %
